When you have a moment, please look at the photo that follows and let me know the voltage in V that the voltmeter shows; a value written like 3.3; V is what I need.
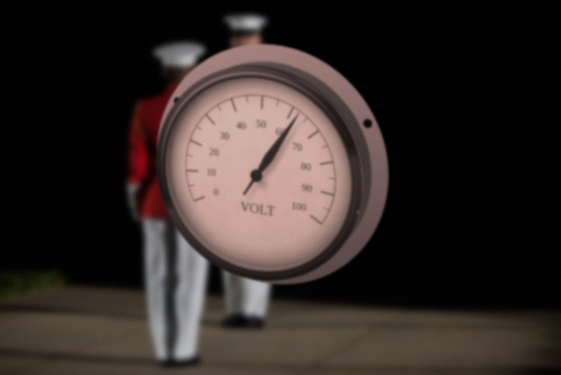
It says 62.5; V
